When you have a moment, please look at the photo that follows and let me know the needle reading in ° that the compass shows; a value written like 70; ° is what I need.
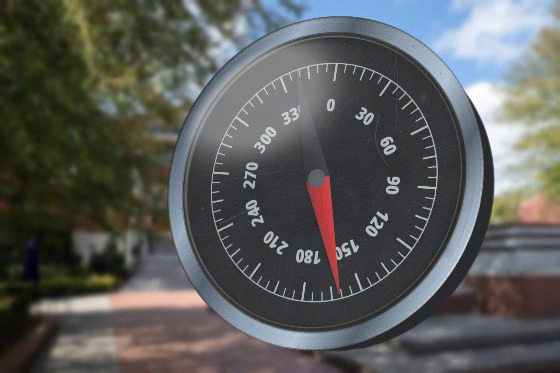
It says 160; °
